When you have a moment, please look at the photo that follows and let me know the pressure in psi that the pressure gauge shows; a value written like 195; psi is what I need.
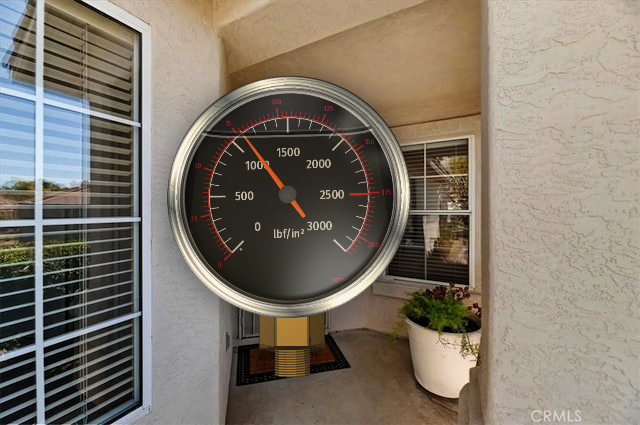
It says 1100; psi
